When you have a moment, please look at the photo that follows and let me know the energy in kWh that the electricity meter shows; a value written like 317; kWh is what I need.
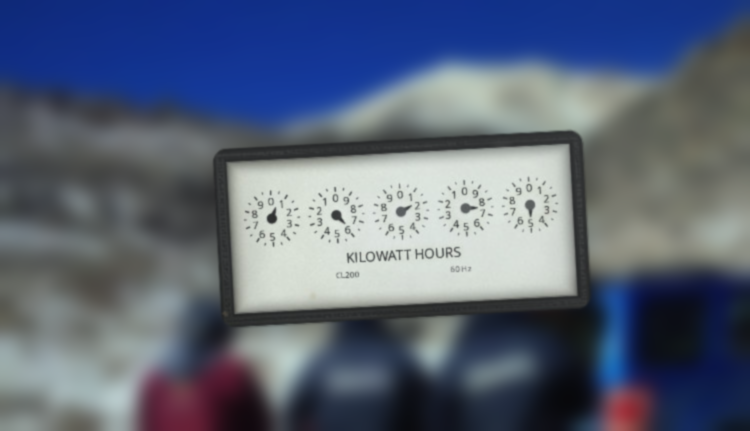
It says 6175; kWh
